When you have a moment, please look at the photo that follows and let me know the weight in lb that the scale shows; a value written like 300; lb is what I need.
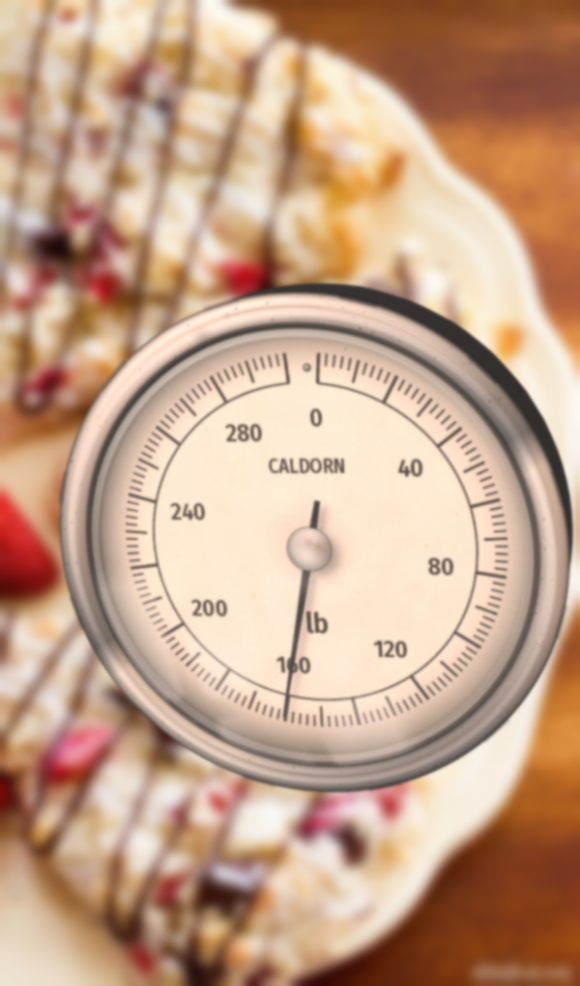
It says 160; lb
